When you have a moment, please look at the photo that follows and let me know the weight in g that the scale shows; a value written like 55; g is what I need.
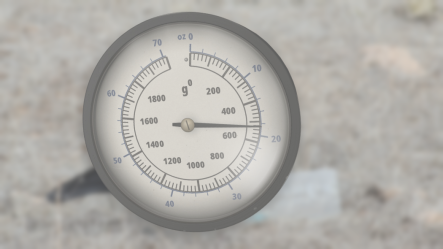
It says 520; g
